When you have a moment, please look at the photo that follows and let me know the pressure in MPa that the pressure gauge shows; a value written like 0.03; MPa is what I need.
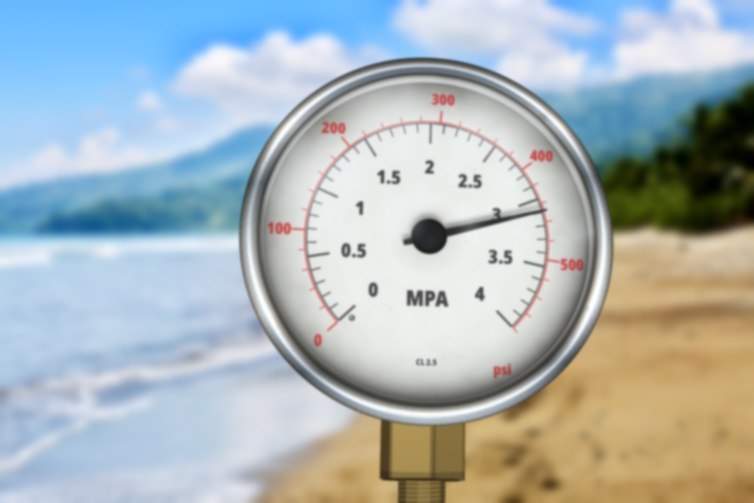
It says 3.1; MPa
